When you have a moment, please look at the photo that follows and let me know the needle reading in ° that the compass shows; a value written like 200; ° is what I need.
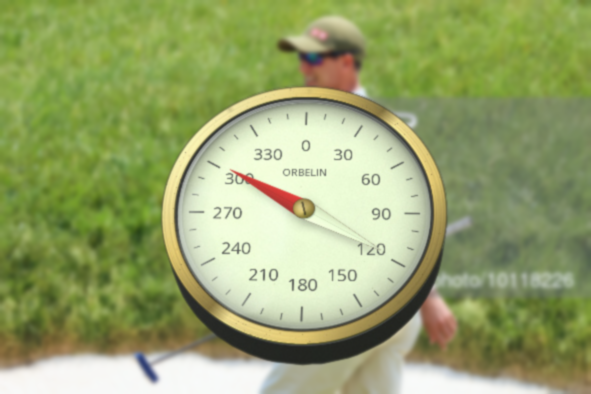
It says 300; °
